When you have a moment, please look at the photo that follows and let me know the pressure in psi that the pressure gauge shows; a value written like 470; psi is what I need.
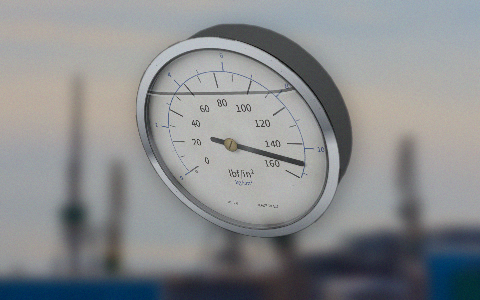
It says 150; psi
